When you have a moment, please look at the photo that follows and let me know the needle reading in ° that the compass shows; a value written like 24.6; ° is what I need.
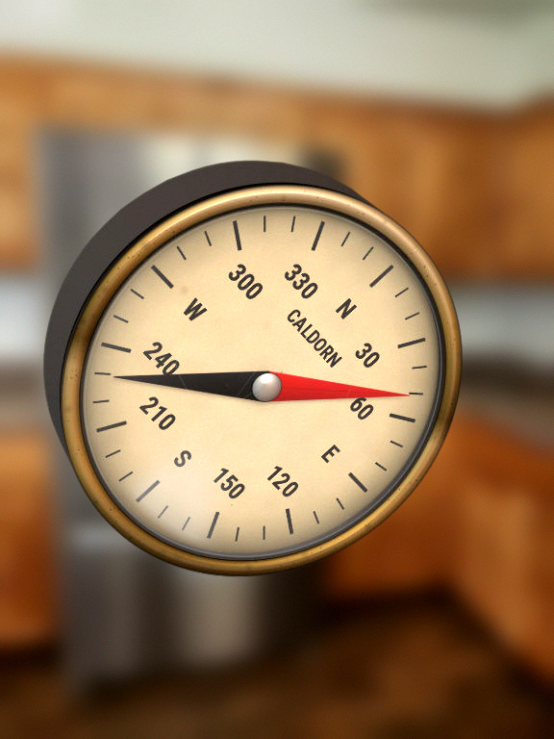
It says 50; °
